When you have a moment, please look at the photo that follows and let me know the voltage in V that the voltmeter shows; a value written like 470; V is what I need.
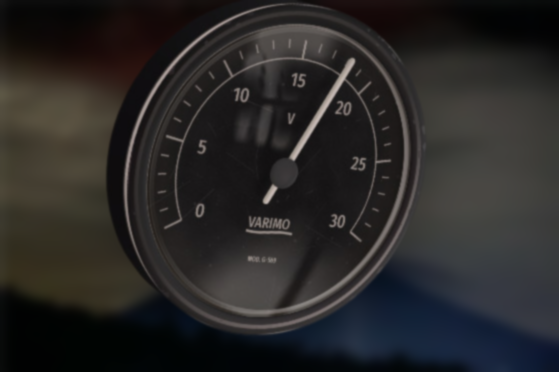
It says 18; V
